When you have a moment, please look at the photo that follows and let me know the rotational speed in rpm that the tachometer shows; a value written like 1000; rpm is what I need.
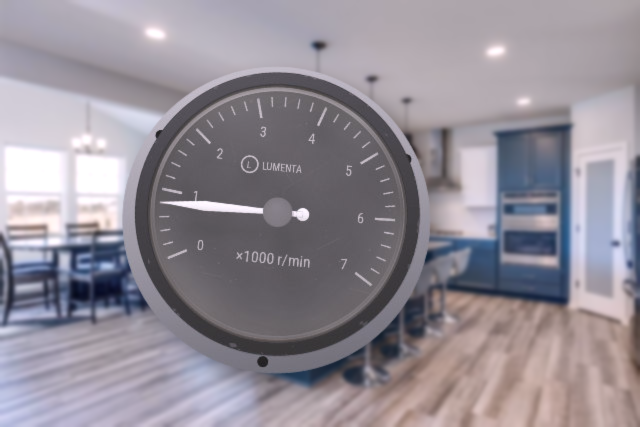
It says 800; rpm
